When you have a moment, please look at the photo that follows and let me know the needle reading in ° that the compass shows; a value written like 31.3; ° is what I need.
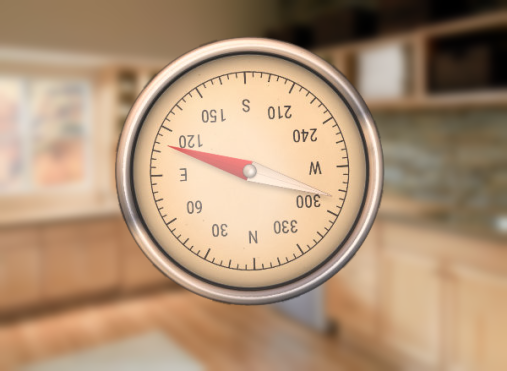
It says 110; °
